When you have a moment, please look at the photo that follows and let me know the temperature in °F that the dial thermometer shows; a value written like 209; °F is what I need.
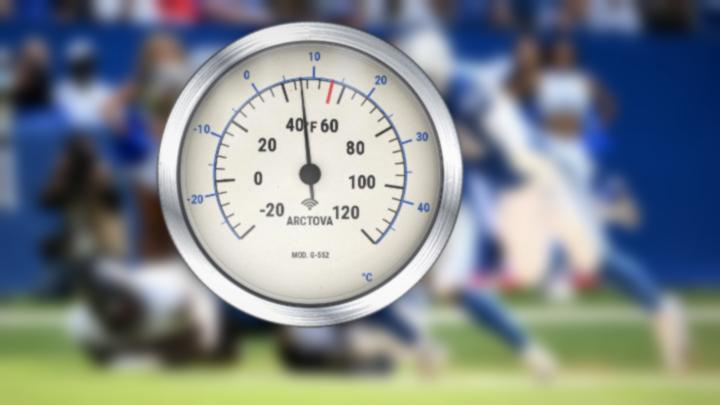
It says 46; °F
